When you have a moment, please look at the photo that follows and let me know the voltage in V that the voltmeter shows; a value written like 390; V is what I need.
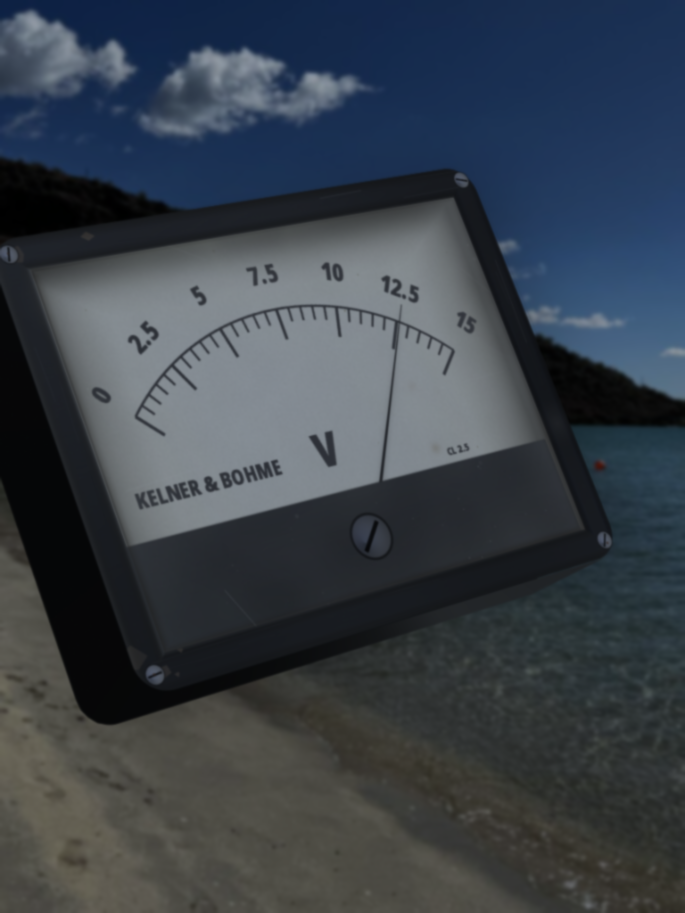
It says 12.5; V
